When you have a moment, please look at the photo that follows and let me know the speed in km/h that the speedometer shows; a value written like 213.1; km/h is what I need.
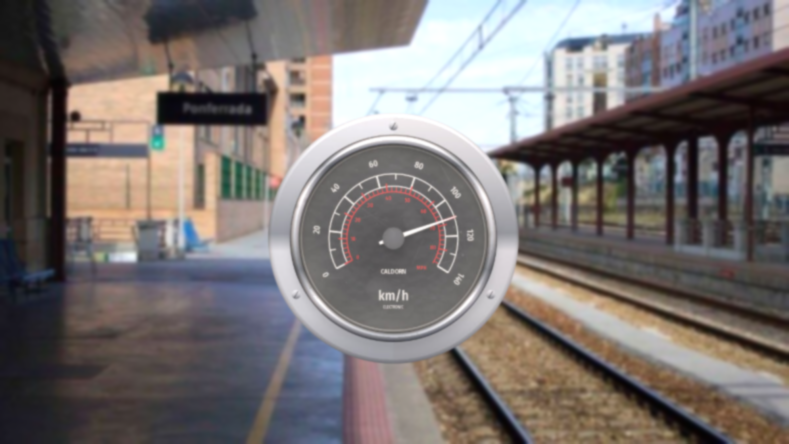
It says 110; km/h
